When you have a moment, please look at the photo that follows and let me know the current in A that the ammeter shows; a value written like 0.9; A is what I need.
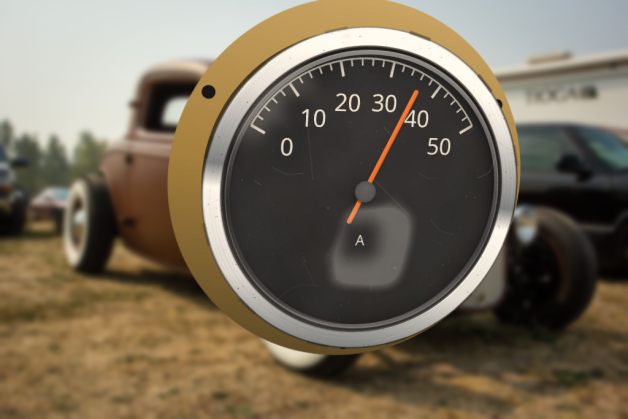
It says 36; A
